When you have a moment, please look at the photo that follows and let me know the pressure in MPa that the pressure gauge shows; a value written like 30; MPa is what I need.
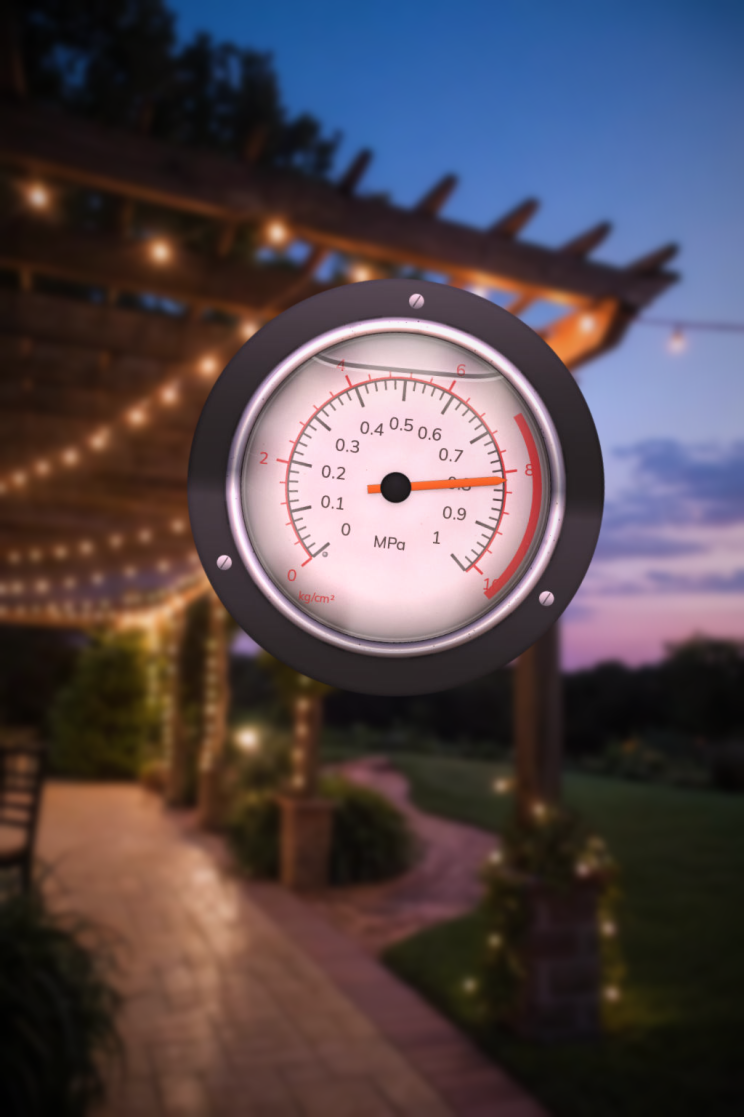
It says 0.8; MPa
